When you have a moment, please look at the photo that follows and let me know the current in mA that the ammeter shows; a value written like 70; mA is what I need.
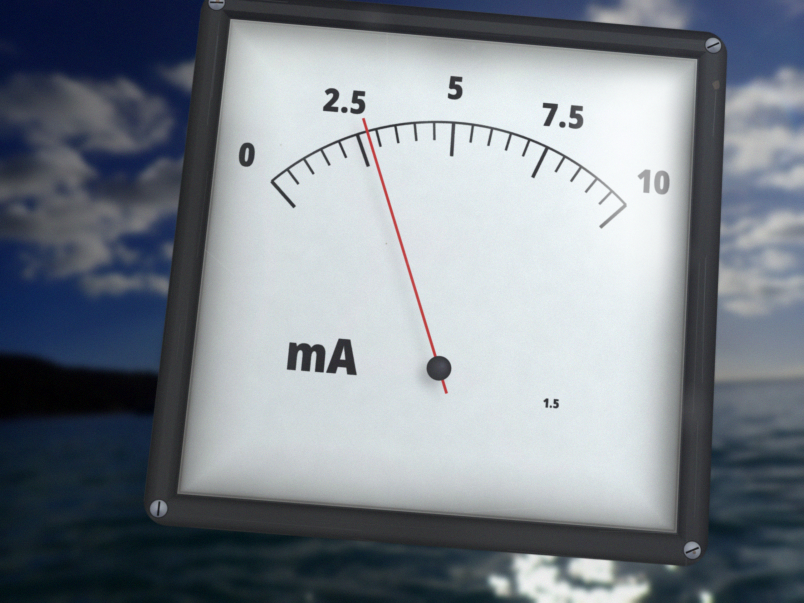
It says 2.75; mA
